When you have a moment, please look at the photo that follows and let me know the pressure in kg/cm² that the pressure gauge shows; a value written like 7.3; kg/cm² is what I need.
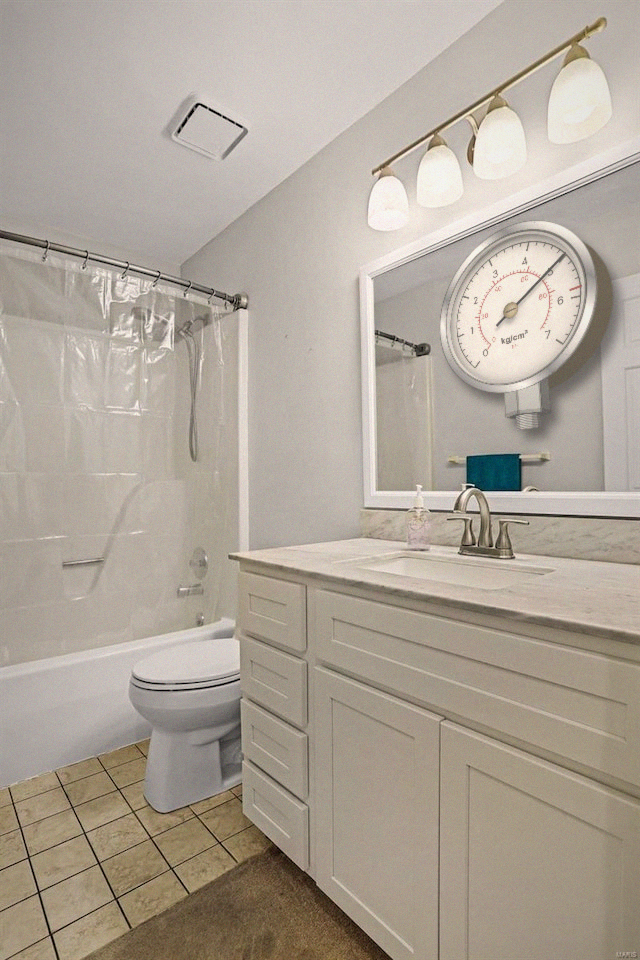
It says 5; kg/cm²
